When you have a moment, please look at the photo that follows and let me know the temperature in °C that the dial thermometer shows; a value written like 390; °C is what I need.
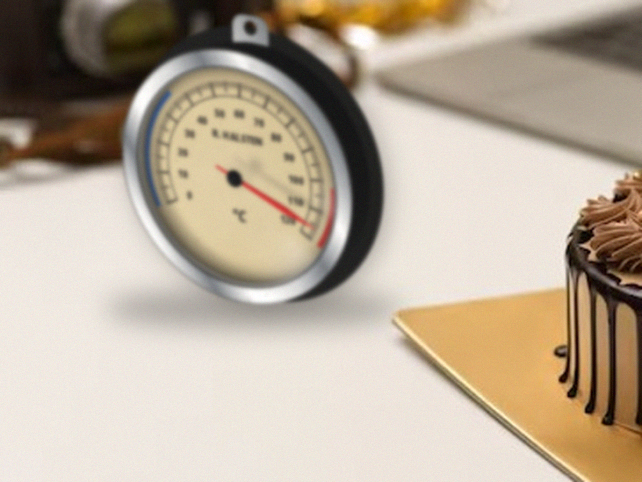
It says 115; °C
